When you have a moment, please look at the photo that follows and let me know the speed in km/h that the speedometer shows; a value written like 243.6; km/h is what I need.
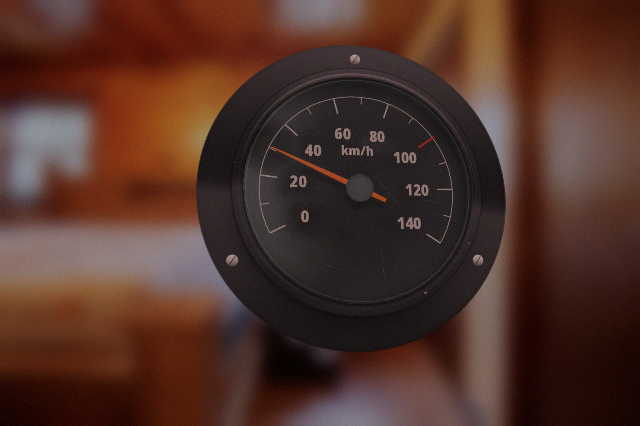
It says 30; km/h
